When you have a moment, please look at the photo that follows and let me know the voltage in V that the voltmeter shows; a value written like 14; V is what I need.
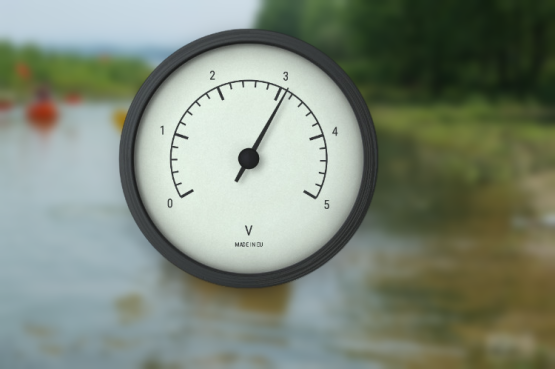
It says 3.1; V
